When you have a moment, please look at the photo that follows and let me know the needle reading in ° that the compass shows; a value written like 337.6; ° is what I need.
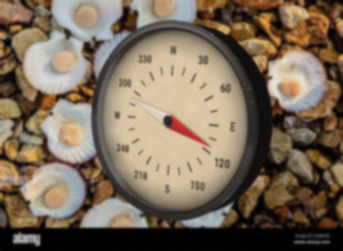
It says 112.5; °
